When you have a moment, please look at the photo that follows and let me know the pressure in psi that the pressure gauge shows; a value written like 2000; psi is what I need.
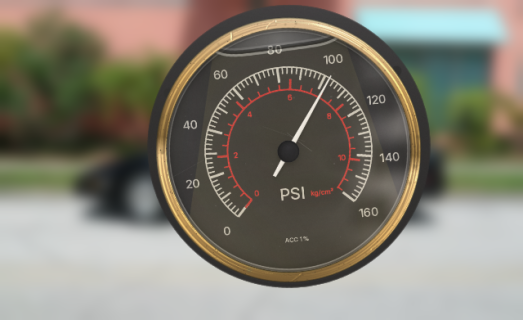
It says 102; psi
